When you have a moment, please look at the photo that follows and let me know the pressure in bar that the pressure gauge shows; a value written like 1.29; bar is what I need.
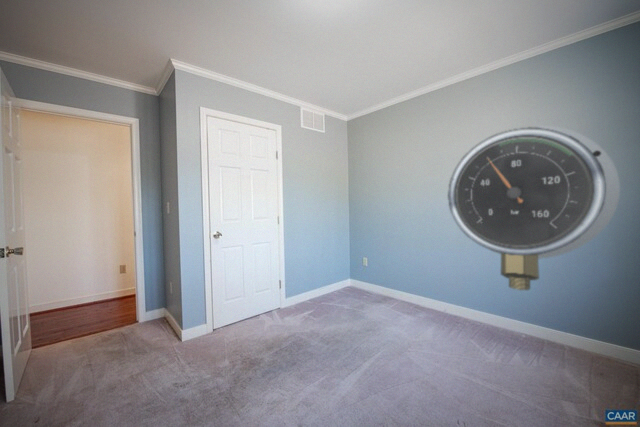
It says 60; bar
